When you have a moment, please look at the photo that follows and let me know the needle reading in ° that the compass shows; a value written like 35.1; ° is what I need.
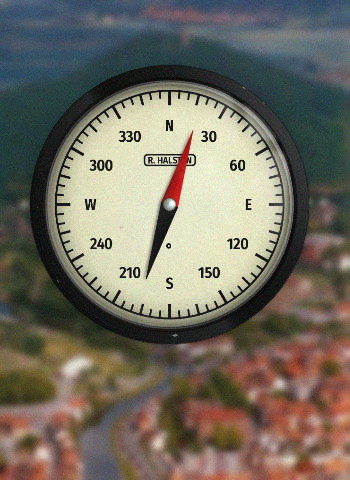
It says 17.5; °
